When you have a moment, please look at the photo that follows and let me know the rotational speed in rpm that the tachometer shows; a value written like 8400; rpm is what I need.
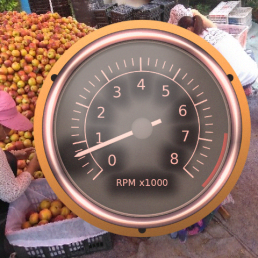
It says 700; rpm
